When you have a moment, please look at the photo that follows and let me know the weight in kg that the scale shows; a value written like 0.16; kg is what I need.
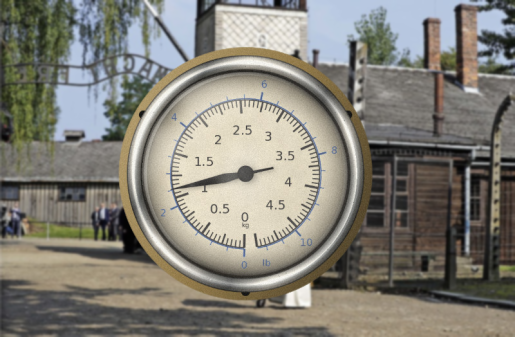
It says 1.1; kg
